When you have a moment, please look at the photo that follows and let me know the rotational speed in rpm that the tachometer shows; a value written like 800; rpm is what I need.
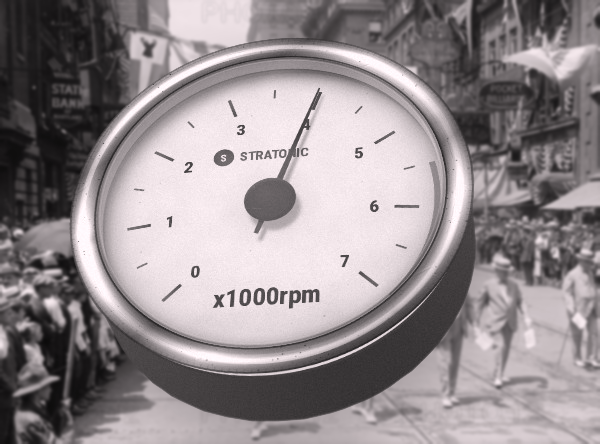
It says 4000; rpm
